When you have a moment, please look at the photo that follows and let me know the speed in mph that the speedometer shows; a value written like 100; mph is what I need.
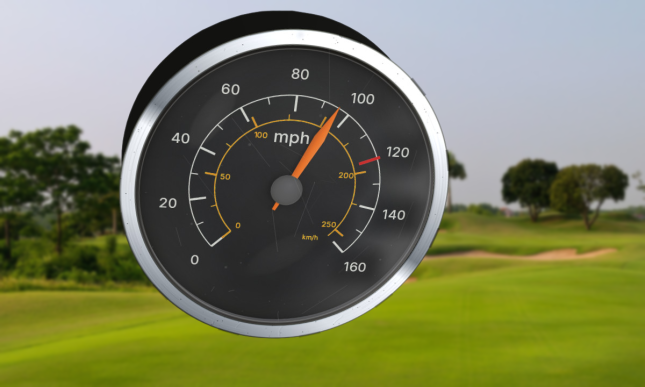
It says 95; mph
